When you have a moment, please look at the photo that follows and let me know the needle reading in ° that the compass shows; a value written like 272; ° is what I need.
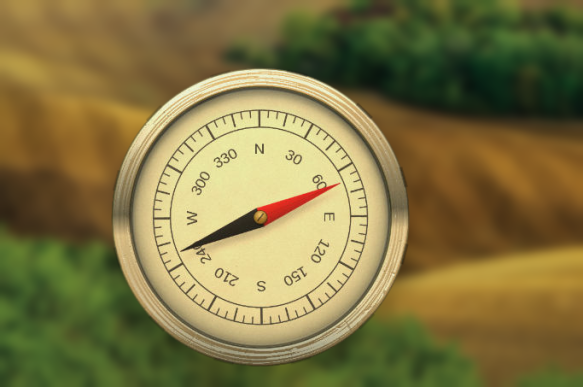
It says 67.5; °
